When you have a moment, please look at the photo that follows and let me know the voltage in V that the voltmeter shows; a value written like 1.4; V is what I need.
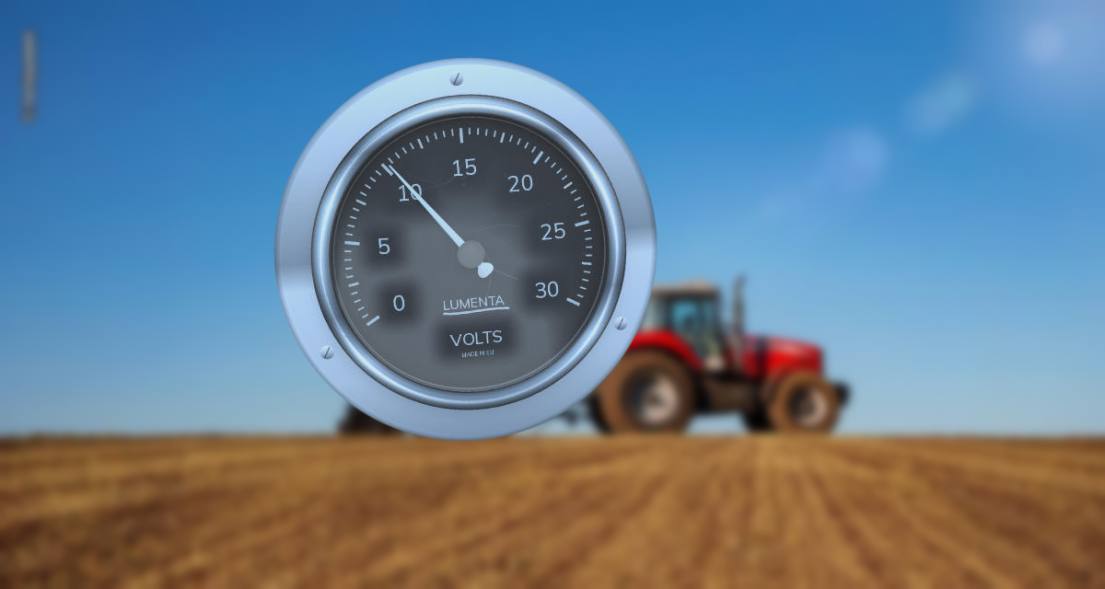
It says 10.25; V
